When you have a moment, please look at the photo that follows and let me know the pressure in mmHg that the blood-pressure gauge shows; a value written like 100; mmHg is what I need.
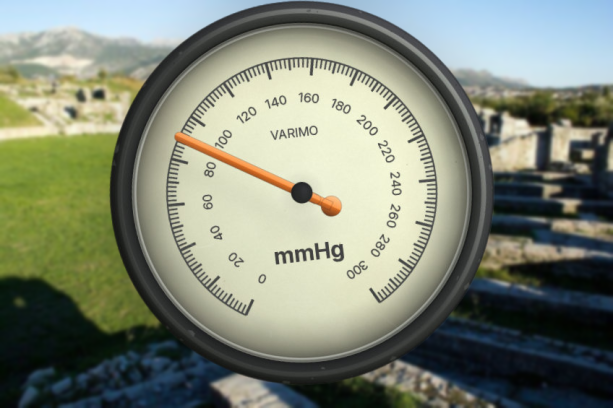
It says 90; mmHg
